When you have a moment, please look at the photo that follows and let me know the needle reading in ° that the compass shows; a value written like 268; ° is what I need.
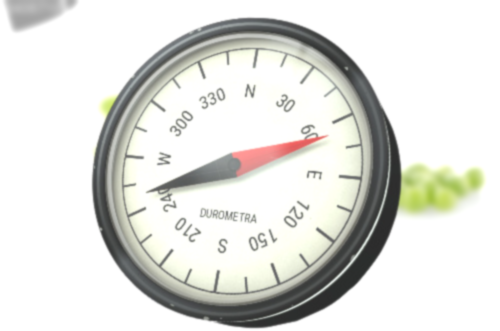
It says 67.5; °
